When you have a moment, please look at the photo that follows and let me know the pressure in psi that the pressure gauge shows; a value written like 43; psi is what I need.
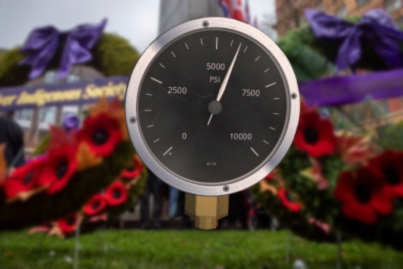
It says 5750; psi
